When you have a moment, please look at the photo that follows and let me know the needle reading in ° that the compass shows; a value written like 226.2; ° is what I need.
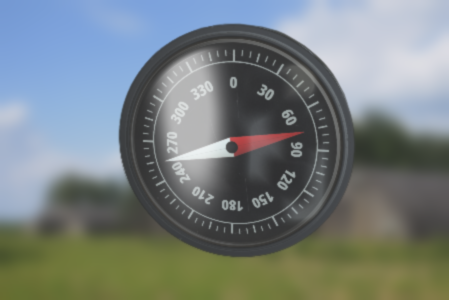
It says 75; °
